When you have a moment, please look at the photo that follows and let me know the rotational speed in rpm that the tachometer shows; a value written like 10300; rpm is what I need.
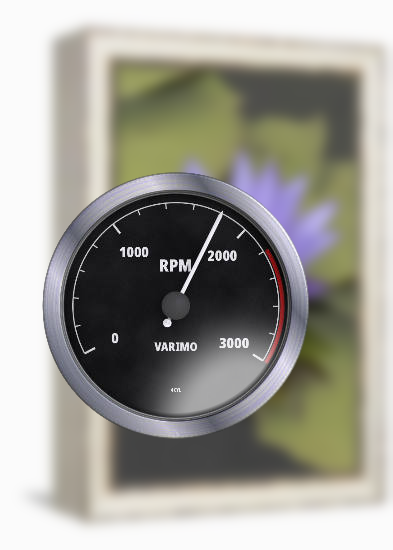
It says 1800; rpm
